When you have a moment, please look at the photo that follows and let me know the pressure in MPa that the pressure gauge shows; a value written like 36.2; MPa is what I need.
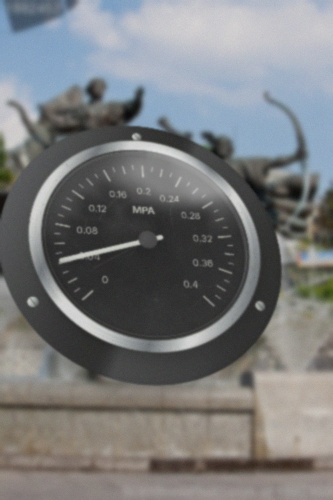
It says 0.04; MPa
